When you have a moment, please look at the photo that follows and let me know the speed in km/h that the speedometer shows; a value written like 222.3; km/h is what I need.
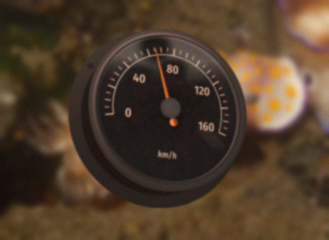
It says 65; km/h
